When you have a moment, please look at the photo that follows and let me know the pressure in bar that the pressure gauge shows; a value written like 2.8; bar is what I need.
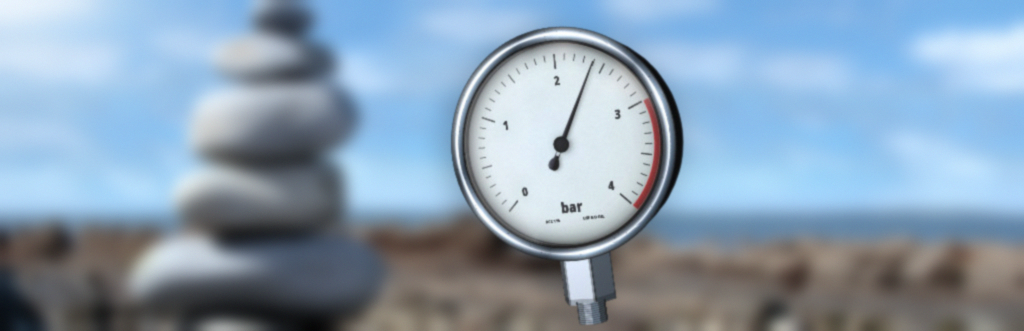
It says 2.4; bar
